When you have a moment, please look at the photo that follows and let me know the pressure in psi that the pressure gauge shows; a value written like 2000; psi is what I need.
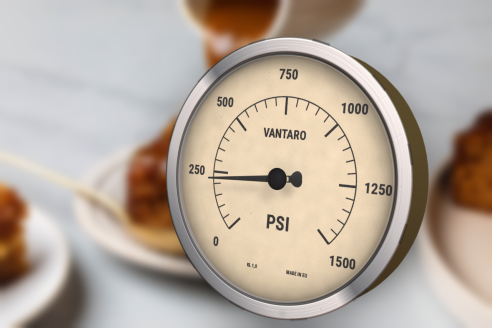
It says 225; psi
